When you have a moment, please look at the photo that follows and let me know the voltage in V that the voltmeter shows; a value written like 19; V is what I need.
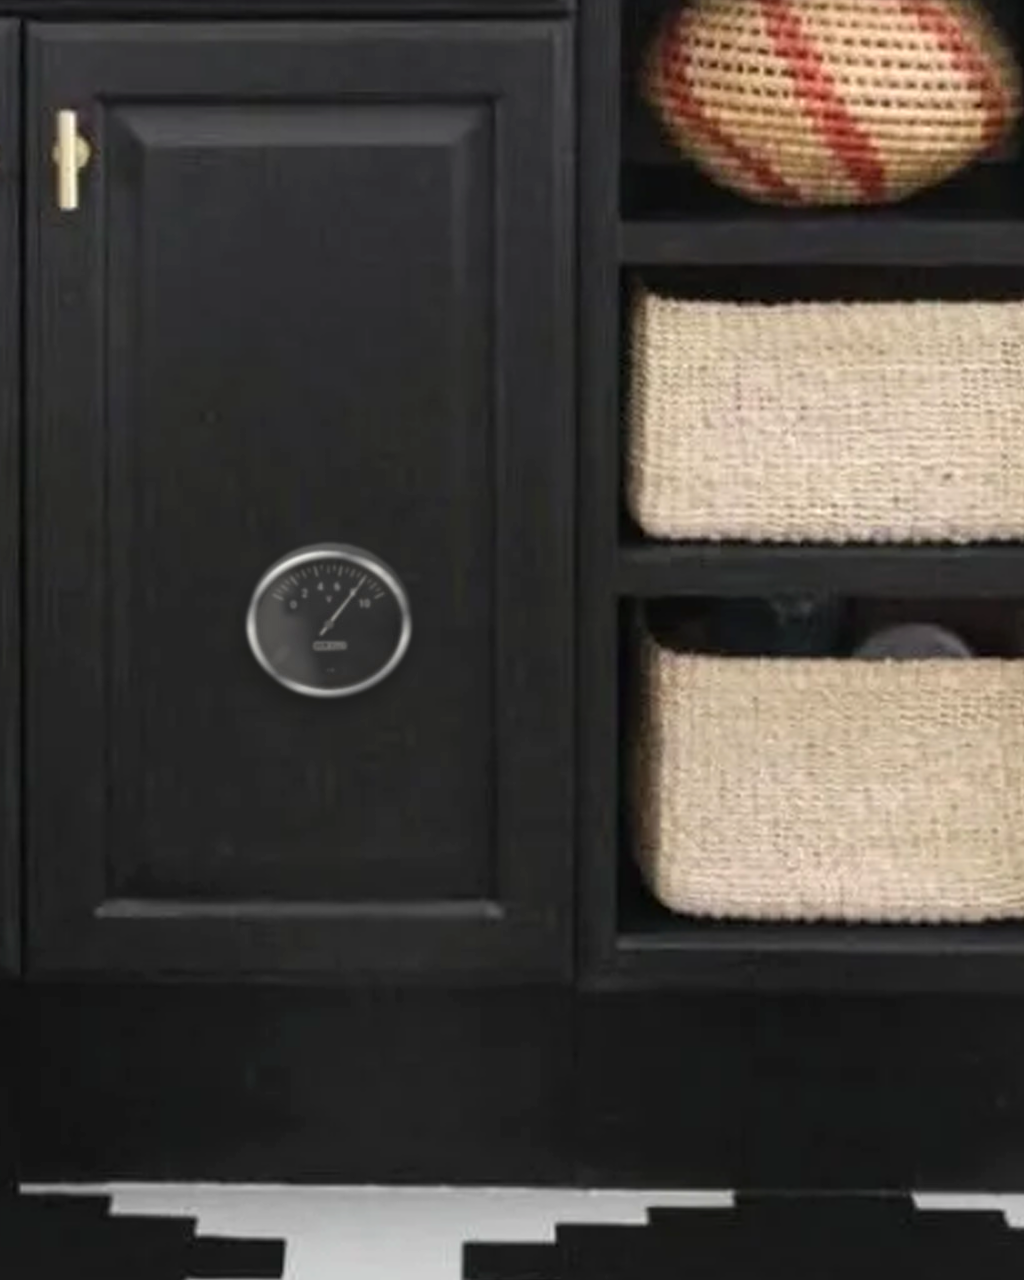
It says 8; V
